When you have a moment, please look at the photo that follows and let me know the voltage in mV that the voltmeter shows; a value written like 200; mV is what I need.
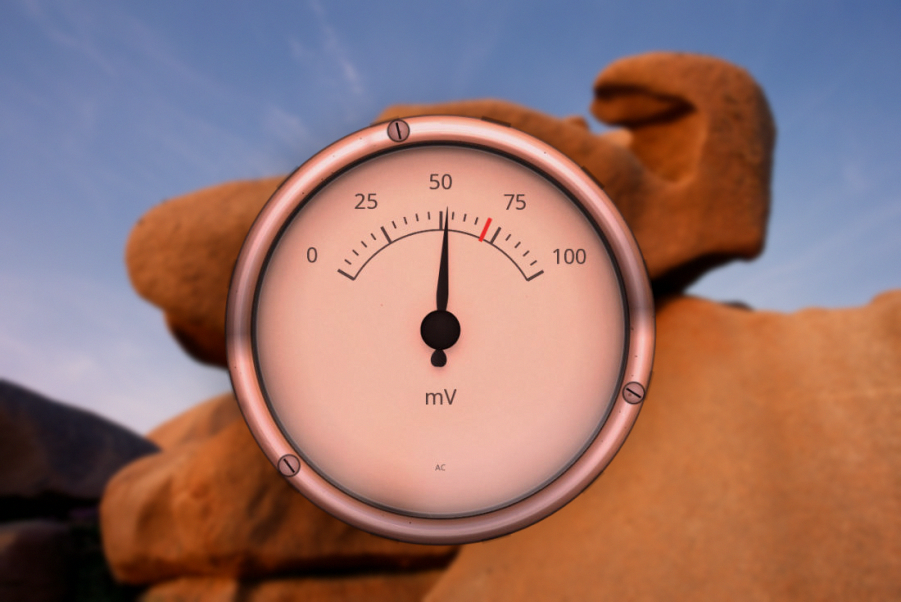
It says 52.5; mV
